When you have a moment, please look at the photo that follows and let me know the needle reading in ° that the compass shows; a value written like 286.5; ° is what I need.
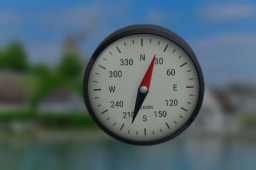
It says 20; °
